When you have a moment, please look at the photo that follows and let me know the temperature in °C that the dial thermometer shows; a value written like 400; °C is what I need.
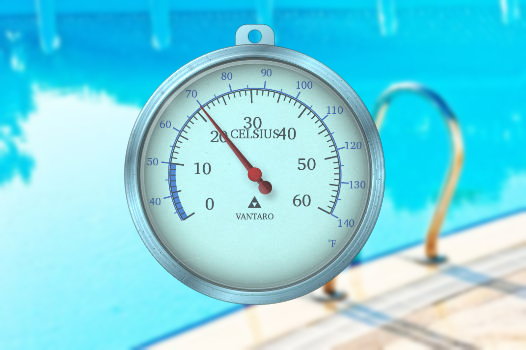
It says 21; °C
